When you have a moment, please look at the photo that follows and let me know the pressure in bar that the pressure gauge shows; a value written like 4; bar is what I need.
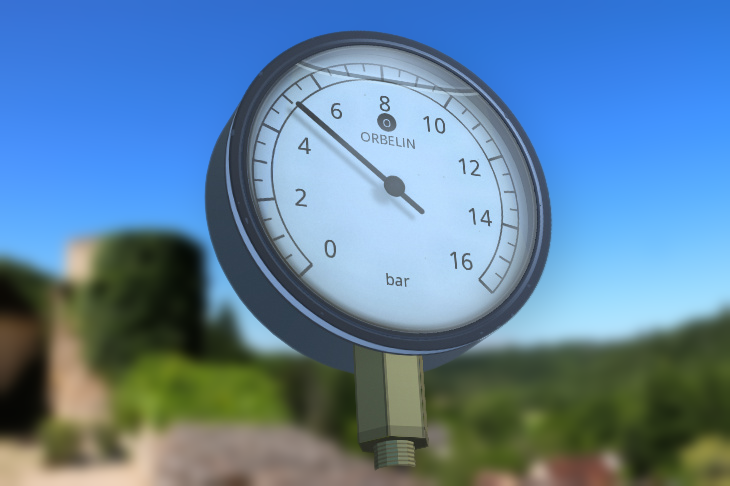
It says 5; bar
